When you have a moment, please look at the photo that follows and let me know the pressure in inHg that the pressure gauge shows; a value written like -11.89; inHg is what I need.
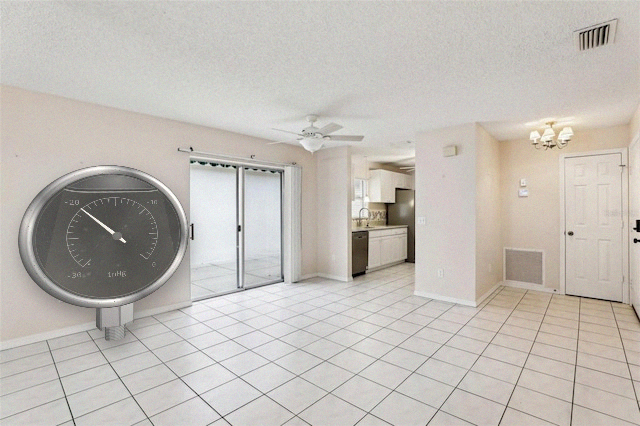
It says -20; inHg
